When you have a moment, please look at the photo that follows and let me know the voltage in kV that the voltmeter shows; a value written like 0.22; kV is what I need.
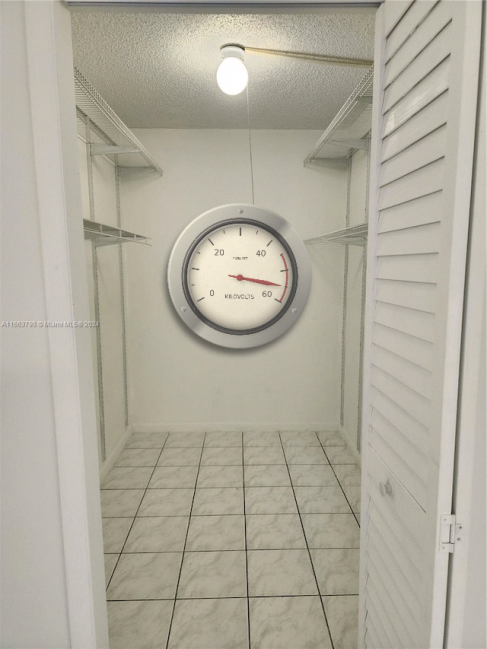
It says 55; kV
